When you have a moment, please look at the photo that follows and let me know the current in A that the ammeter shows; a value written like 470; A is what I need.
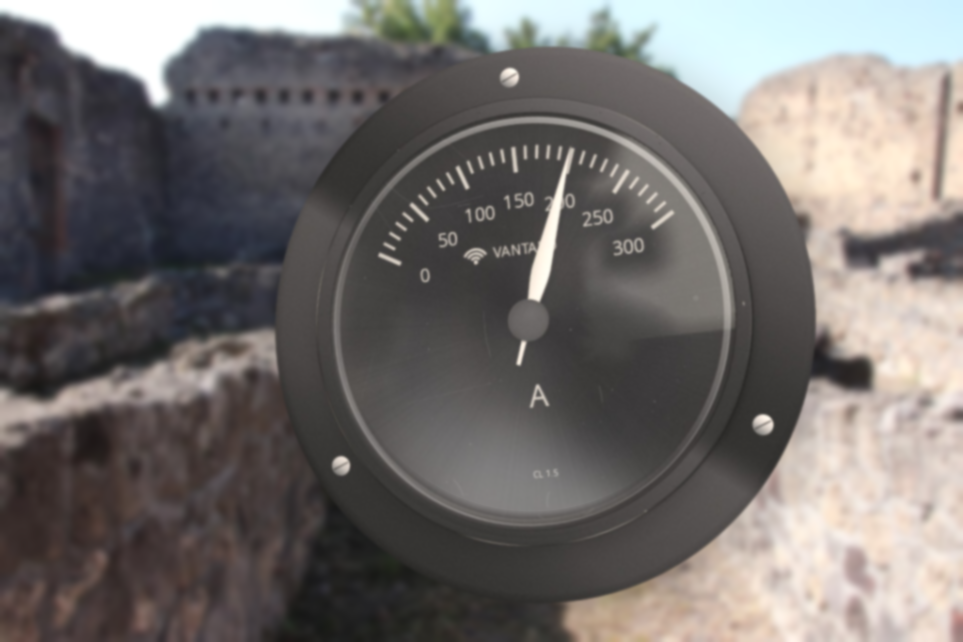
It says 200; A
